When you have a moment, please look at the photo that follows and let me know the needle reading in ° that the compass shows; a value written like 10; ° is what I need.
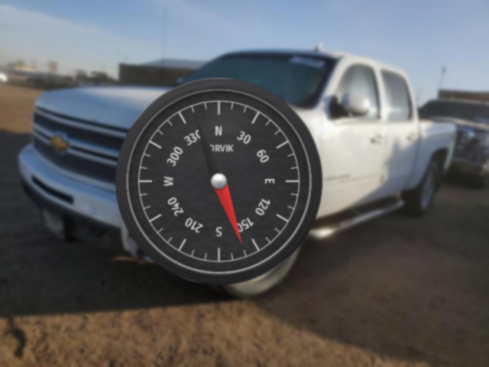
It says 160; °
